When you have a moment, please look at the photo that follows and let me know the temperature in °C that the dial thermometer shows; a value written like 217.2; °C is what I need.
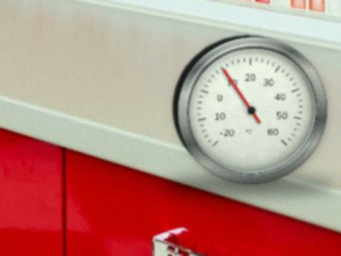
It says 10; °C
